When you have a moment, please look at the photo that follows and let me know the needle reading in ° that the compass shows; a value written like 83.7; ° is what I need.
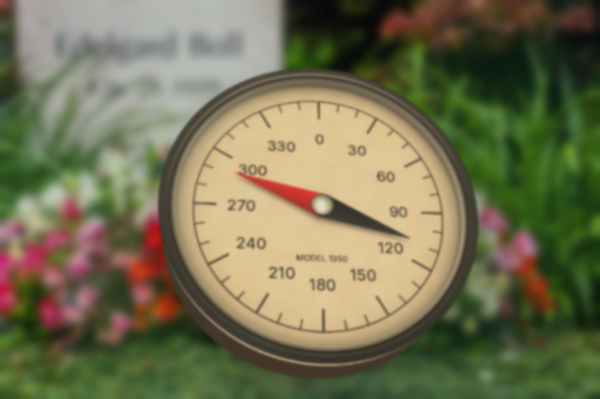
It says 290; °
